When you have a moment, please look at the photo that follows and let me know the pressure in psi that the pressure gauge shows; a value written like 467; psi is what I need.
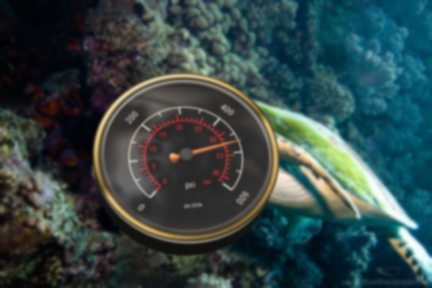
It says 475; psi
